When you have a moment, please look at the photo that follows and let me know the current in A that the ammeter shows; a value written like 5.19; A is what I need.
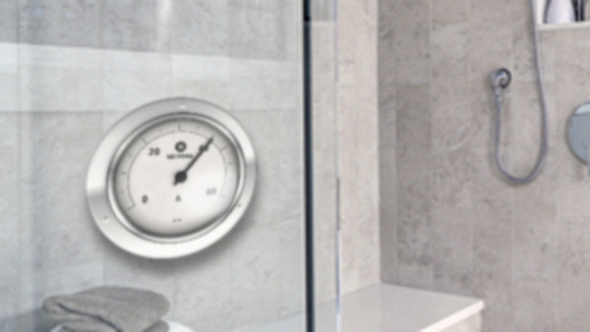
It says 40; A
